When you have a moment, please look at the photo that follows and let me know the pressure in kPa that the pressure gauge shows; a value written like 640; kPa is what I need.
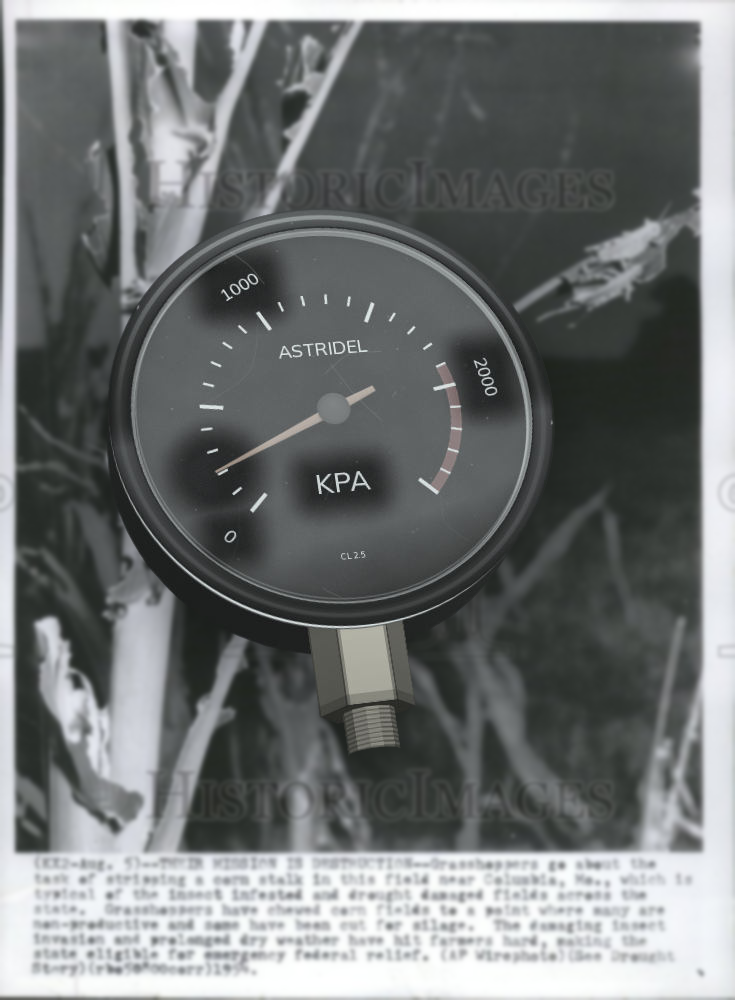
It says 200; kPa
